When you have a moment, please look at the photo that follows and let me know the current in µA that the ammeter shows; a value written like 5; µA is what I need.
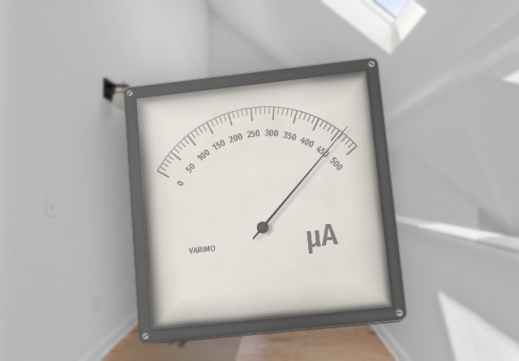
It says 460; µA
